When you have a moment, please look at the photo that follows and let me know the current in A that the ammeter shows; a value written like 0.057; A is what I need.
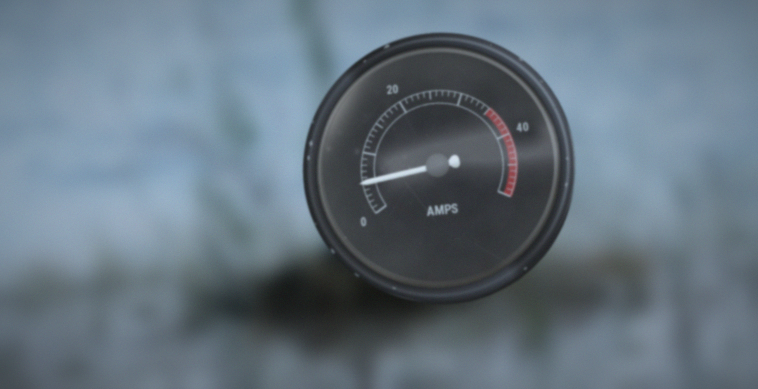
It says 5; A
